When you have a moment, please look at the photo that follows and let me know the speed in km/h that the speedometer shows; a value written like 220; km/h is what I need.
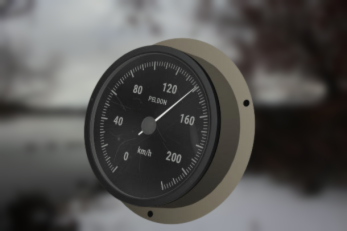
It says 140; km/h
